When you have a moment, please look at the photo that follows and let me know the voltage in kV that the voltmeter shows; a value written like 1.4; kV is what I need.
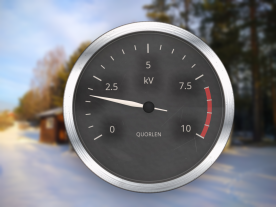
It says 1.75; kV
